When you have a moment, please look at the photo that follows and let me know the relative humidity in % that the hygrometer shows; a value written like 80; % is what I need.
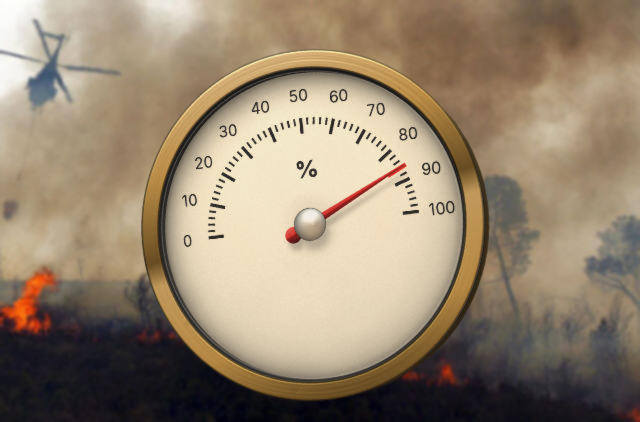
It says 86; %
